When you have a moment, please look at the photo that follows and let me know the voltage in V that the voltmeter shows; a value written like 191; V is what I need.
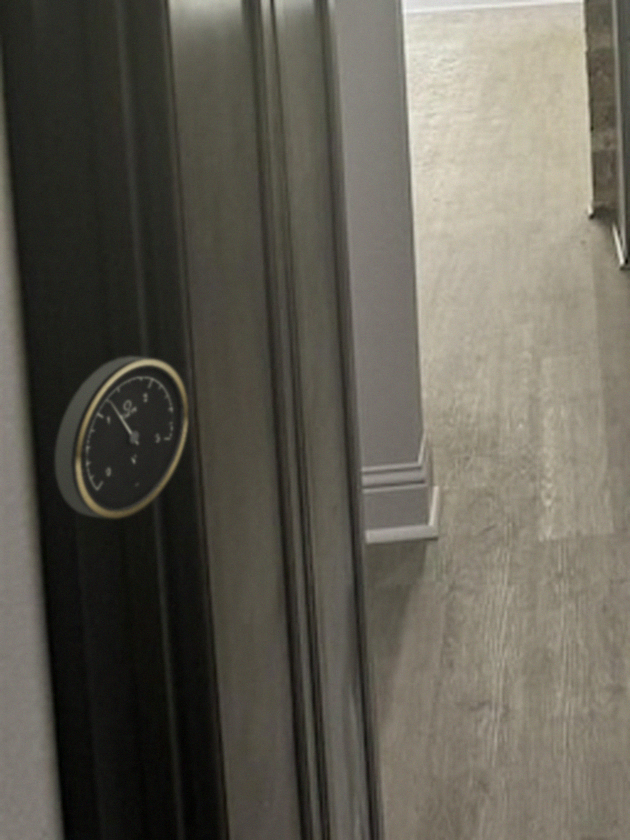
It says 1.2; V
